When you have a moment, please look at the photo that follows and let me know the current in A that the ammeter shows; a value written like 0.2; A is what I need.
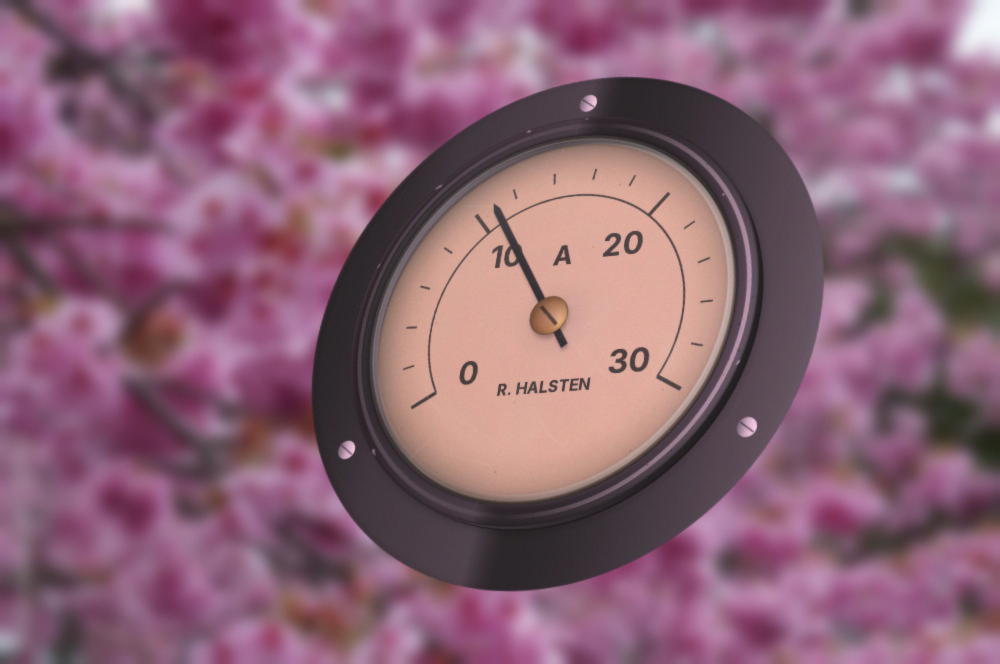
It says 11; A
